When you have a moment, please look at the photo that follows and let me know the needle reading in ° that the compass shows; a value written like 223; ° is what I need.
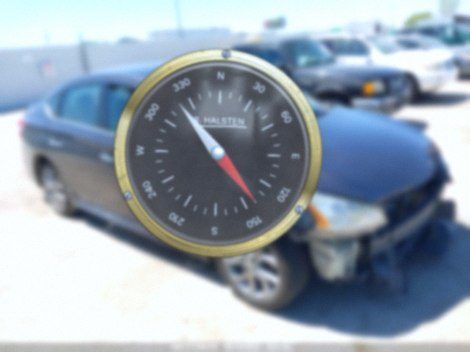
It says 140; °
